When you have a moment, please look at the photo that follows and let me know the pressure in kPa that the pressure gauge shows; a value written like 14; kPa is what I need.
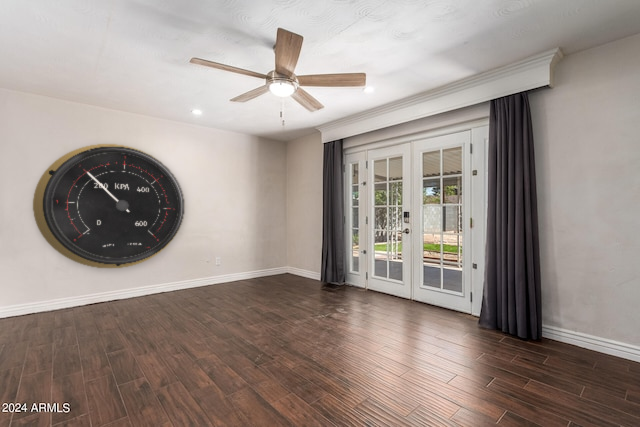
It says 200; kPa
